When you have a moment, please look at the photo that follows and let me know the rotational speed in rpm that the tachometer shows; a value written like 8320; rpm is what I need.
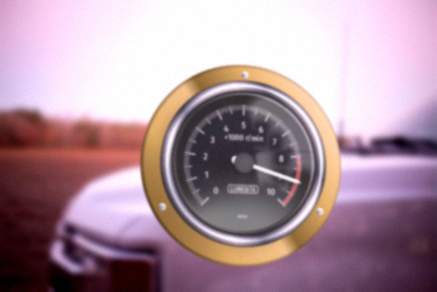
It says 9000; rpm
